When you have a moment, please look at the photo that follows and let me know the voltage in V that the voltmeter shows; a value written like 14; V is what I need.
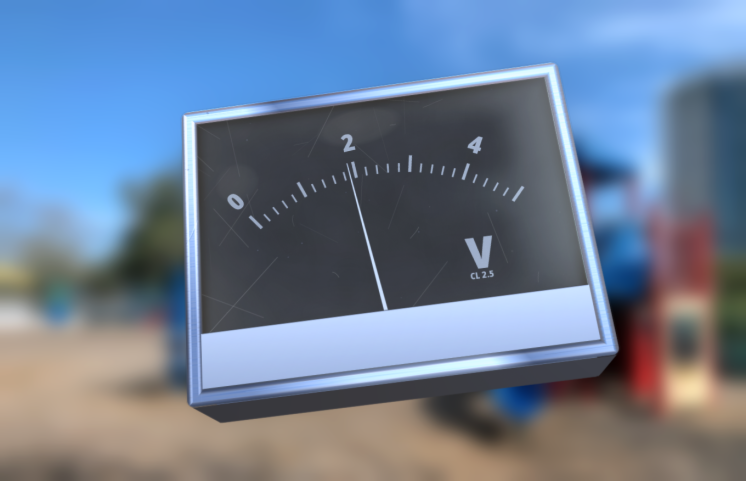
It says 1.9; V
